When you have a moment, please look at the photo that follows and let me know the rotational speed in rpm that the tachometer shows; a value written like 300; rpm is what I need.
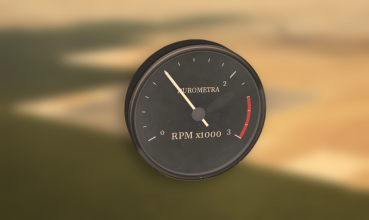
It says 1000; rpm
